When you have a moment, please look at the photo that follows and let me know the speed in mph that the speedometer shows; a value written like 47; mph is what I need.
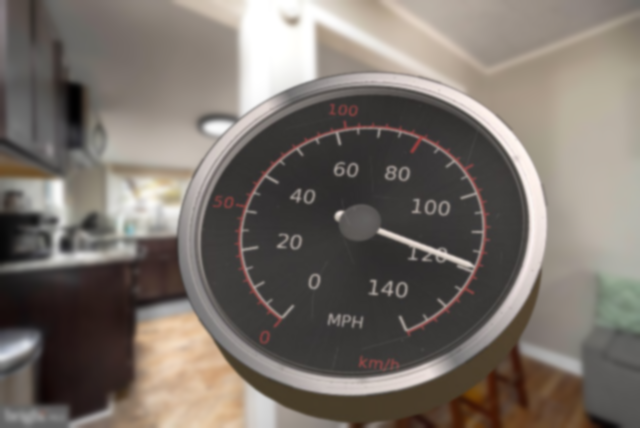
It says 120; mph
